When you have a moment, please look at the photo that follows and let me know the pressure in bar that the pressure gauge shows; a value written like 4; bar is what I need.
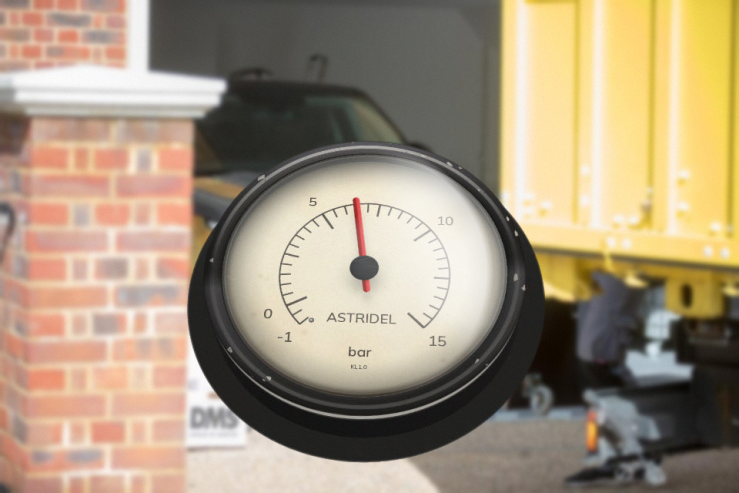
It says 6.5; bar
